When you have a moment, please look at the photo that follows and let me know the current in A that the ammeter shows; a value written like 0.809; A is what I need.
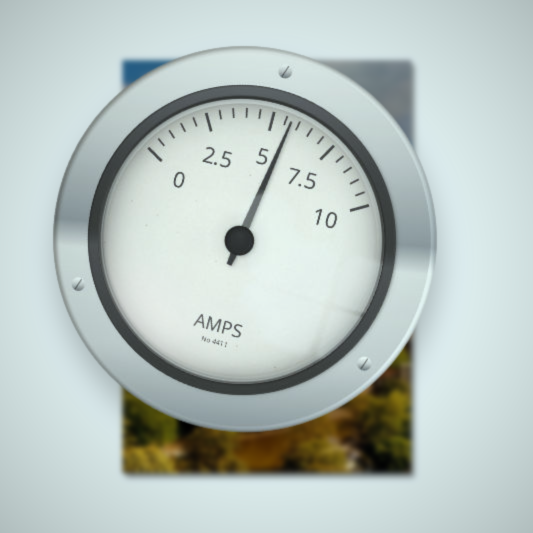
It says 5.75; A
